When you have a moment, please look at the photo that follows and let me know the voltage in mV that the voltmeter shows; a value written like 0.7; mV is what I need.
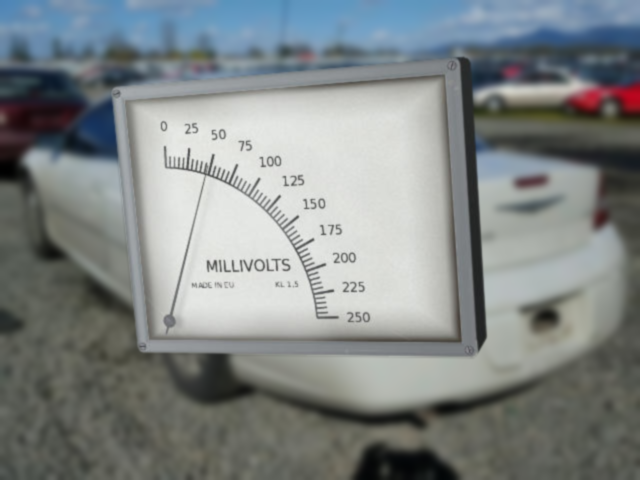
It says 50; mV
